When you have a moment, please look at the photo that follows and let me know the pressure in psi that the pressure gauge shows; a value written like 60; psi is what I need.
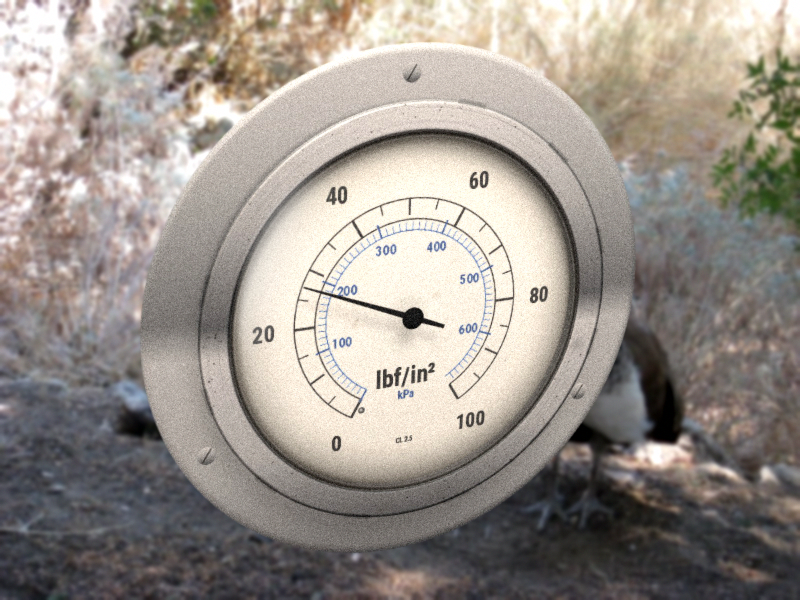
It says 27.5; psi
